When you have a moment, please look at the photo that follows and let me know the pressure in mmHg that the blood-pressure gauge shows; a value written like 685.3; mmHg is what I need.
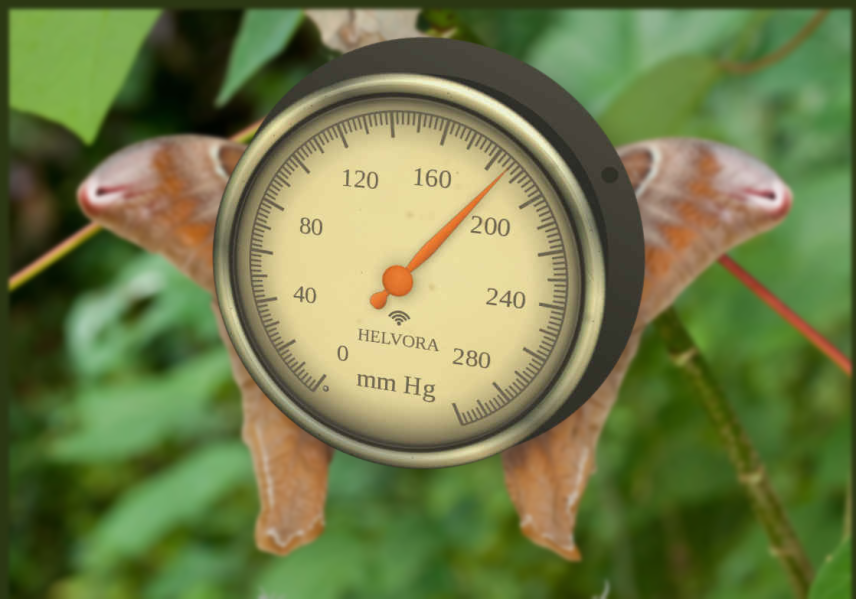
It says 186; mmHg
